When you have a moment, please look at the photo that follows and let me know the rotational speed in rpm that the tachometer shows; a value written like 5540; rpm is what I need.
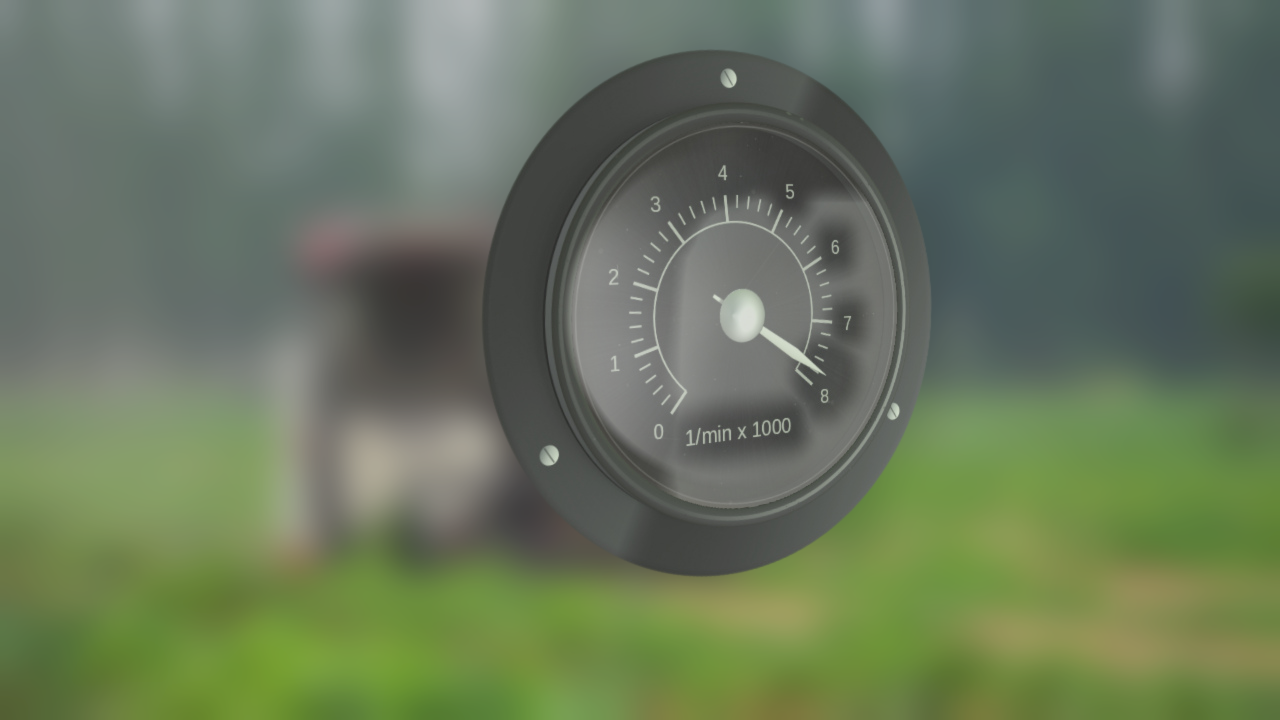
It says 7800; rpm
